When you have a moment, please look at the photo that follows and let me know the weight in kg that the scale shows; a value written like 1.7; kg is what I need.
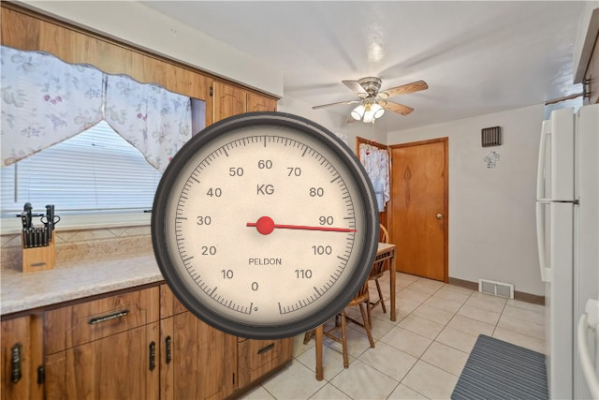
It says 93; kg
